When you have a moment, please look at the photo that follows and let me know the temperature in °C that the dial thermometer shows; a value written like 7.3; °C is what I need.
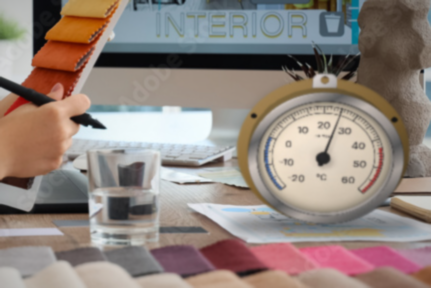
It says 25; °C
